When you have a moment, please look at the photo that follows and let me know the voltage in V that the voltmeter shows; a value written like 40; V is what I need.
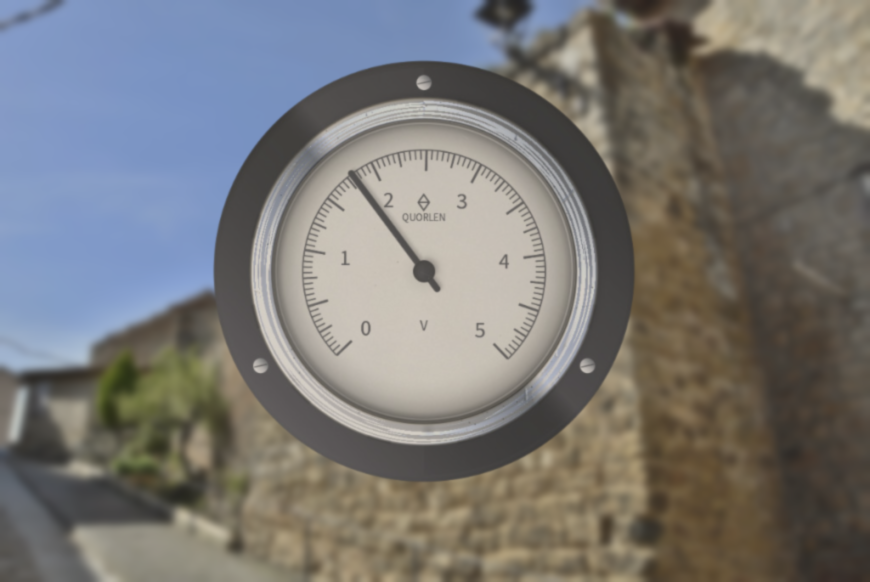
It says 1.8; V
